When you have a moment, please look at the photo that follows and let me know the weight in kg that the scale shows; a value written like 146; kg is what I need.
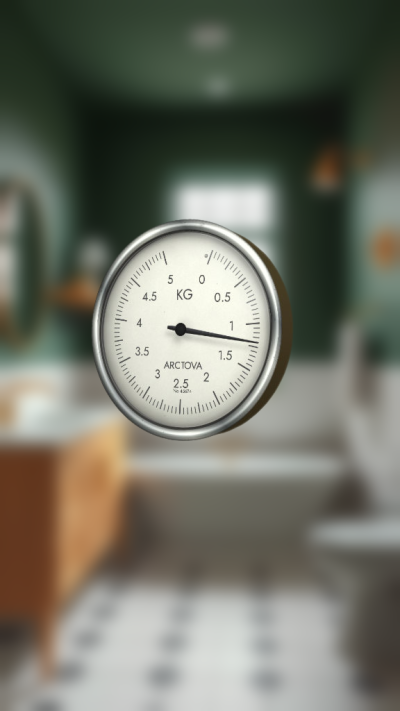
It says 1.2; kg
